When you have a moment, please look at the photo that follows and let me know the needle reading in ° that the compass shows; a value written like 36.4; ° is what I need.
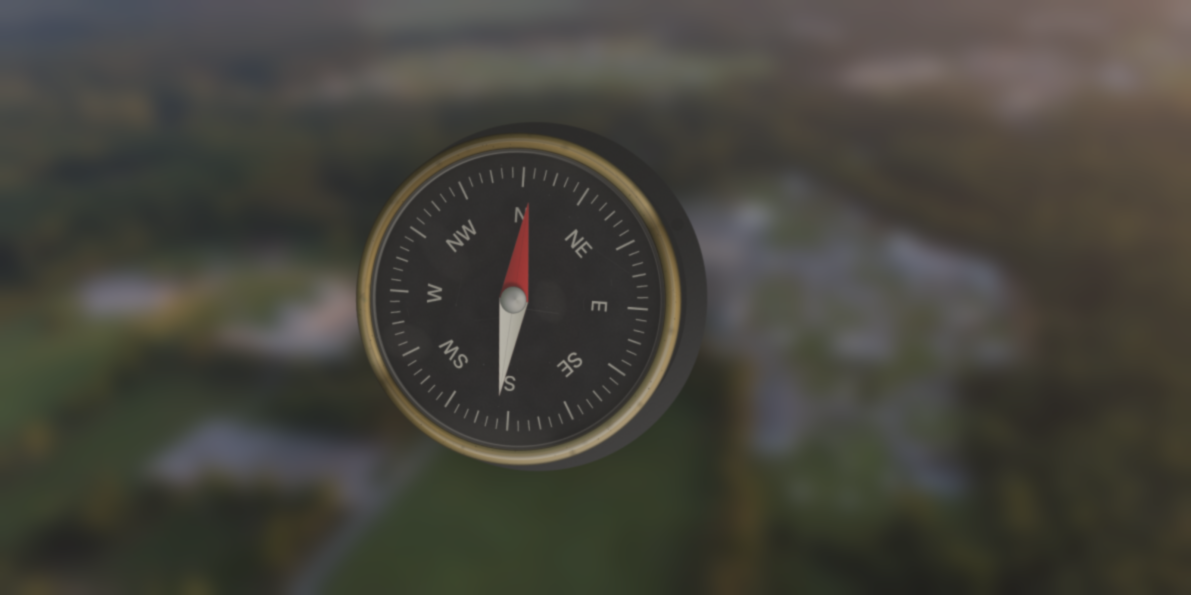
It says 5; °
